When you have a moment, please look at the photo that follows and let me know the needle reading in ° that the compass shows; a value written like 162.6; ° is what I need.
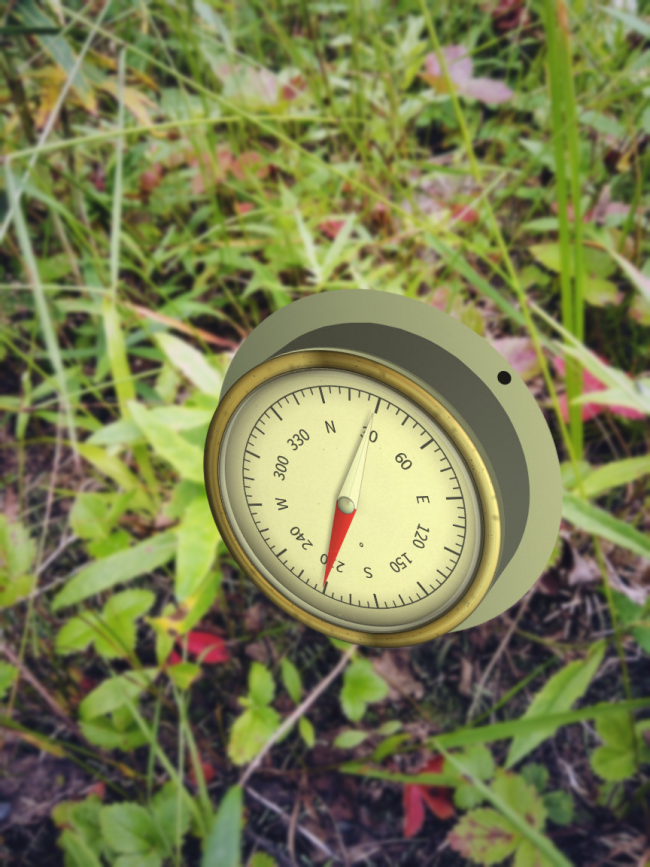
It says 210; °
